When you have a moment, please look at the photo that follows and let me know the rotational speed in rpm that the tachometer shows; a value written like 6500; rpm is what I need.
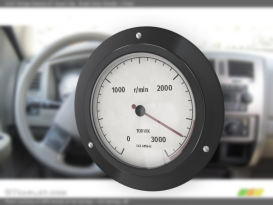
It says 2700; rpm
